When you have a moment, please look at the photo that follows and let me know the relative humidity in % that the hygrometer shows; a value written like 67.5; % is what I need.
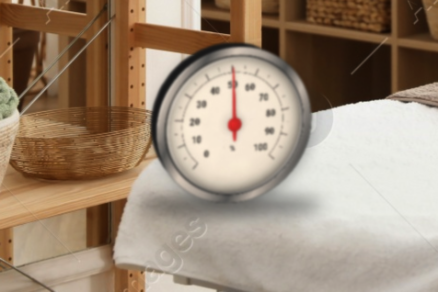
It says 50; %
